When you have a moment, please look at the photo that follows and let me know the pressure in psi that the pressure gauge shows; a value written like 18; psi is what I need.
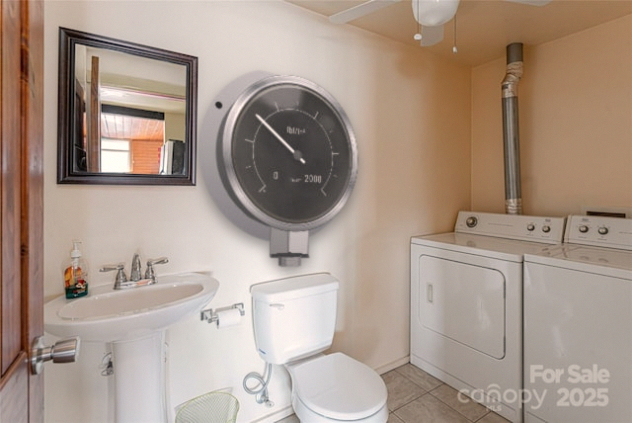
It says 600; psi
